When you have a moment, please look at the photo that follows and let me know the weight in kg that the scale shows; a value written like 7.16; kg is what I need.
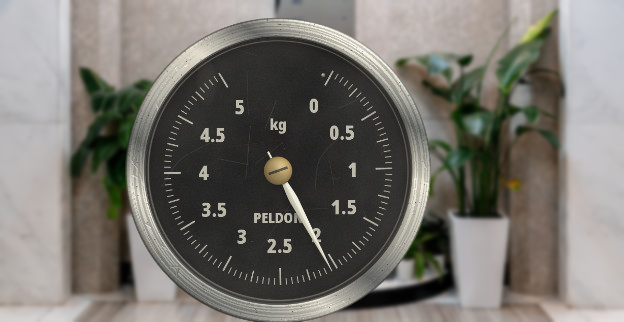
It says 2.05; kg
